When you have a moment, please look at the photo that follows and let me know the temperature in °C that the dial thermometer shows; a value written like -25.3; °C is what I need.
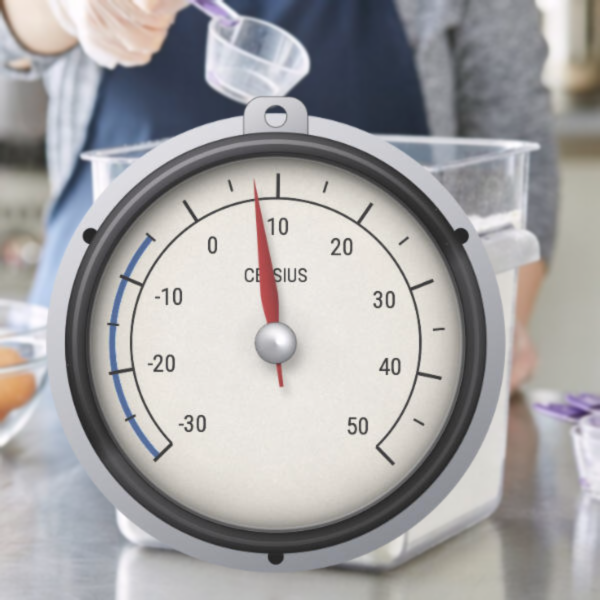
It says 7.5; °C
